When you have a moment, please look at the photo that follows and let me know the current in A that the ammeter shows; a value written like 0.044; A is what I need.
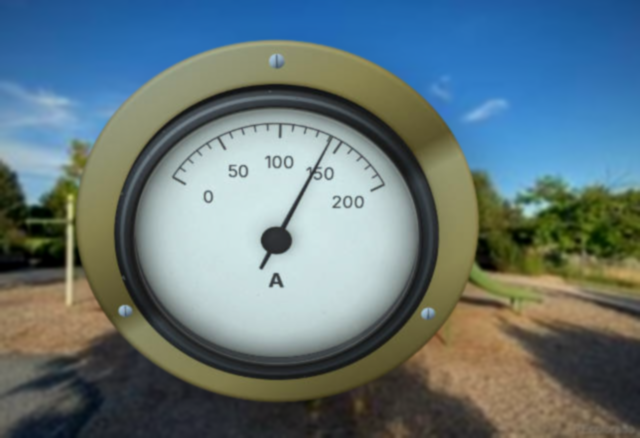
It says 140; A
